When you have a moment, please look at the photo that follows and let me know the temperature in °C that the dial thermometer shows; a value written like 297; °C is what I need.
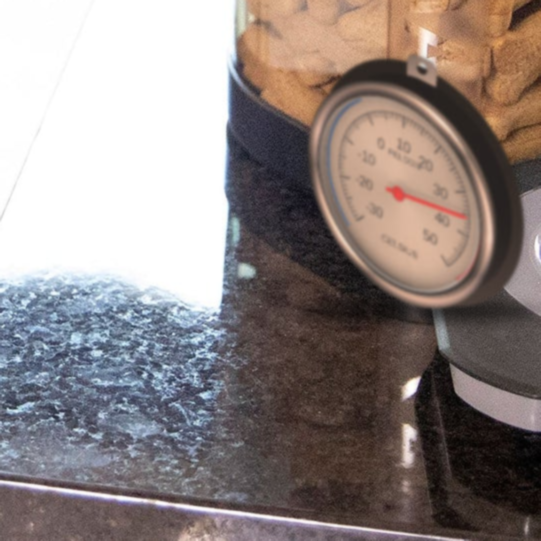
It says 35; °C
